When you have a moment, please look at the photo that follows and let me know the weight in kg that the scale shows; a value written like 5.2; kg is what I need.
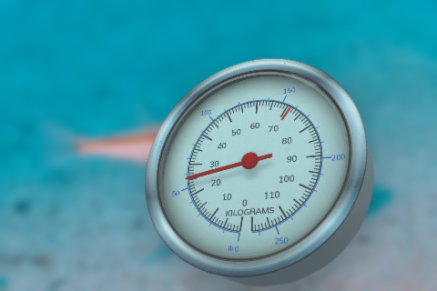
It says 25; kg
